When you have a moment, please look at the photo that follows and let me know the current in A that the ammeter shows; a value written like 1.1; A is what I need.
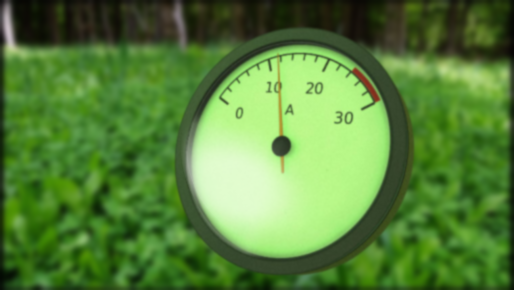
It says 12; A
